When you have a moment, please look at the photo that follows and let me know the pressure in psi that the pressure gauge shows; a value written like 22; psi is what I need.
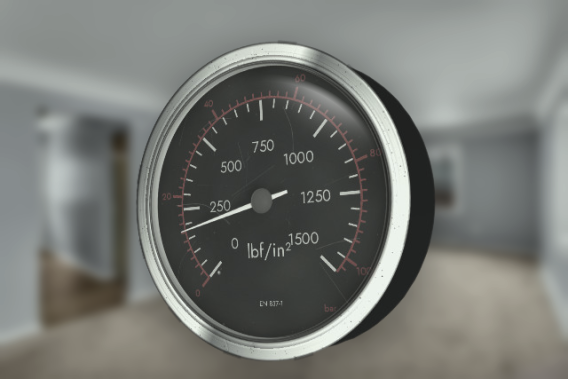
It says 175; psi
